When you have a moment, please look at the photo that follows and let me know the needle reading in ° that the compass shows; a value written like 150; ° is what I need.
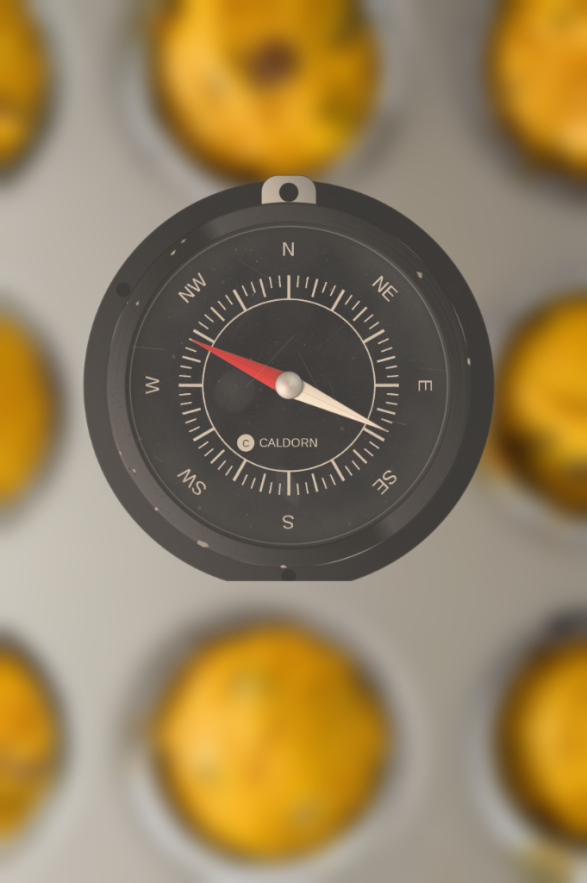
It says 295; °
